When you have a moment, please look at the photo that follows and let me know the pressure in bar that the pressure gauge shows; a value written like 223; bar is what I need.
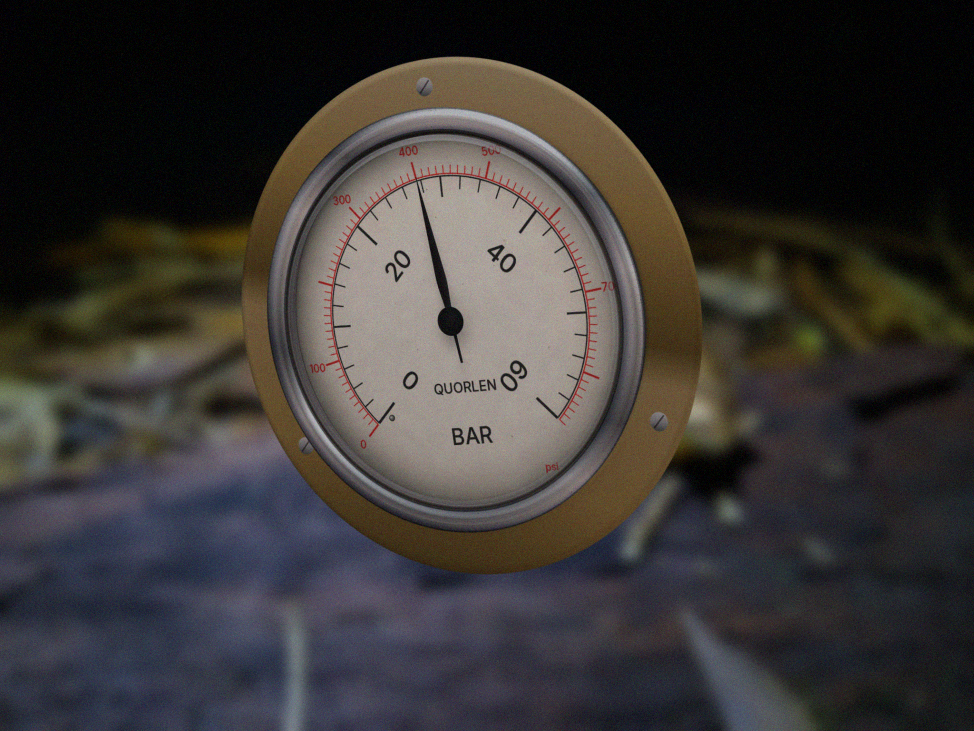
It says 28; bar
